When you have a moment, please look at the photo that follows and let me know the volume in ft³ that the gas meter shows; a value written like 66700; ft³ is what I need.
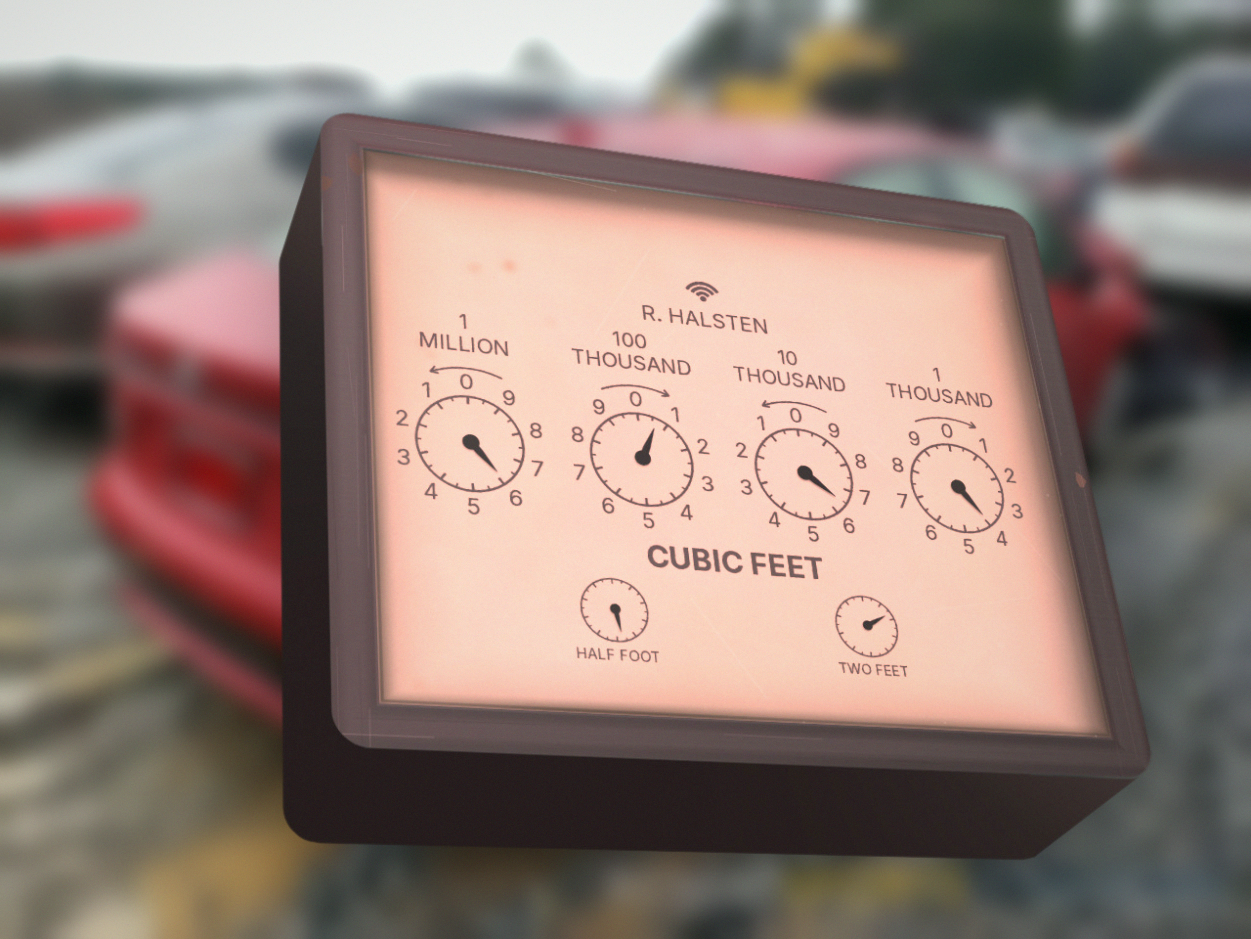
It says 606400; ft³
